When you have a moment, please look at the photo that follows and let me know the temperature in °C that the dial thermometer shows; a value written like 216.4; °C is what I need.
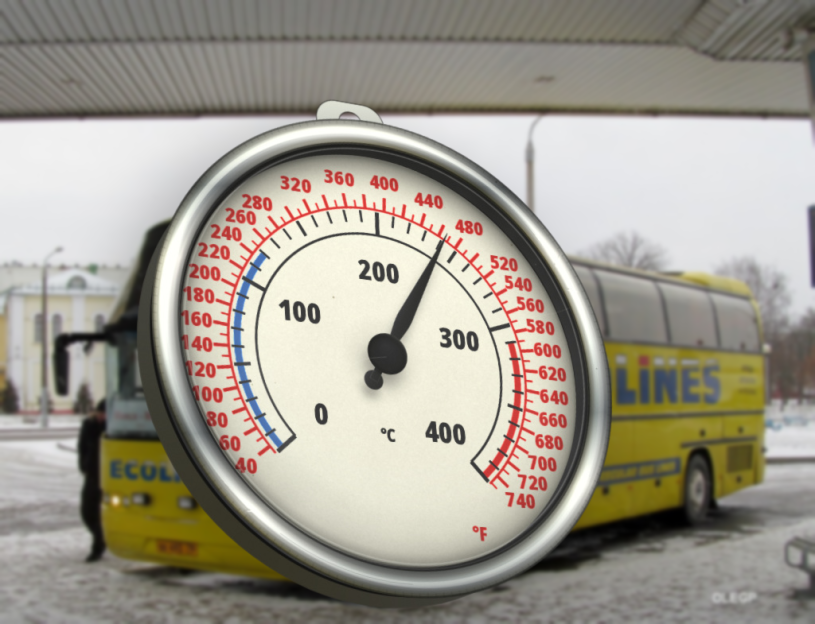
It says 240; °C
